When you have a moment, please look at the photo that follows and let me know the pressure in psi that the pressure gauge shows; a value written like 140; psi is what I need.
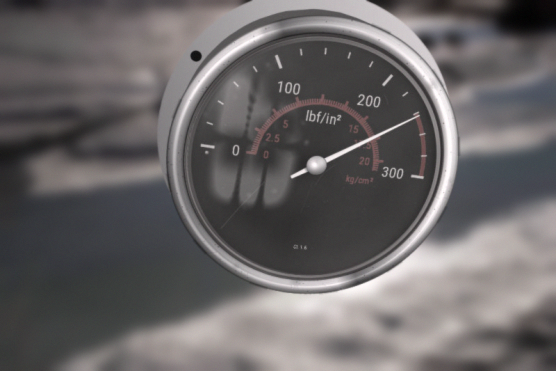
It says 240; psi
